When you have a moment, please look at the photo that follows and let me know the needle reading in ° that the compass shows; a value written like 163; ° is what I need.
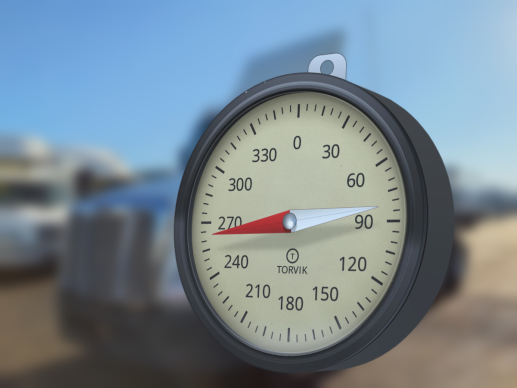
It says 262.5; °
